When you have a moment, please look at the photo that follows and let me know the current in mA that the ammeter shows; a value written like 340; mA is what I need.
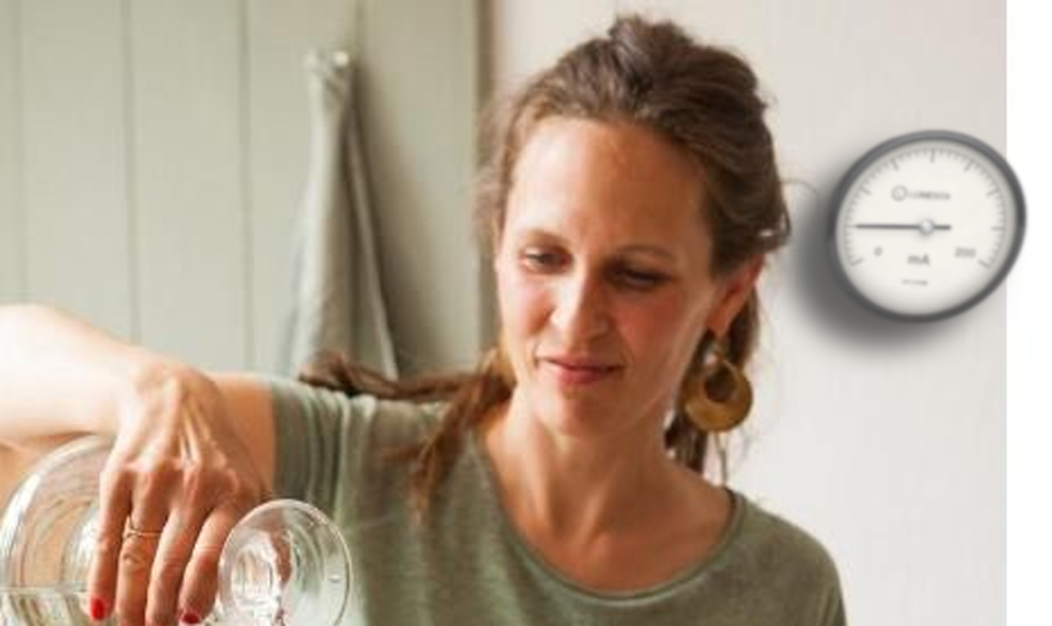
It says 25; mA
